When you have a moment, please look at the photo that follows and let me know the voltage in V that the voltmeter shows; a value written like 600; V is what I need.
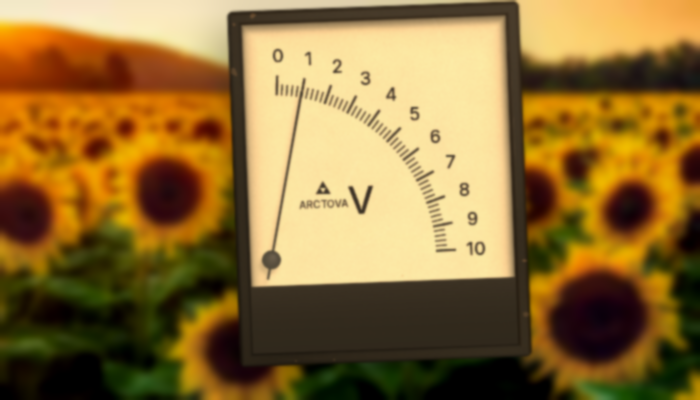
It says 1; V
